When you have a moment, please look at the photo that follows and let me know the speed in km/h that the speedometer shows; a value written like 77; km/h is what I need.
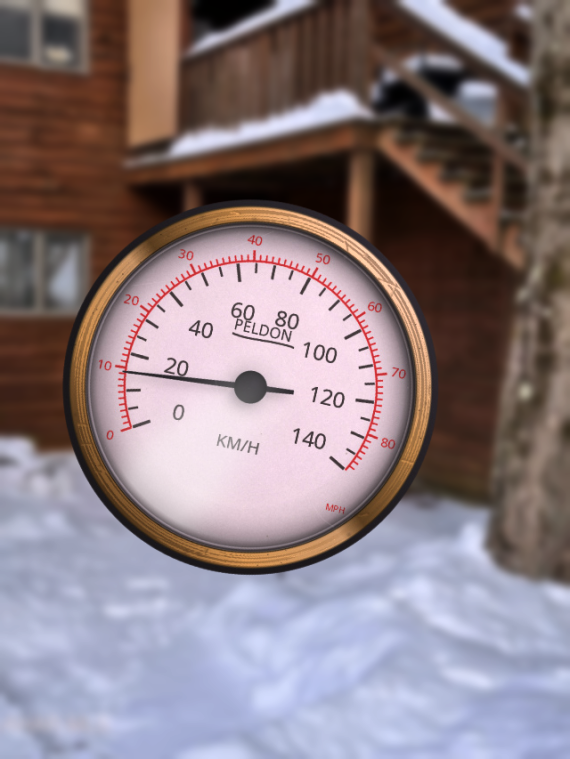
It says 15; km/h
